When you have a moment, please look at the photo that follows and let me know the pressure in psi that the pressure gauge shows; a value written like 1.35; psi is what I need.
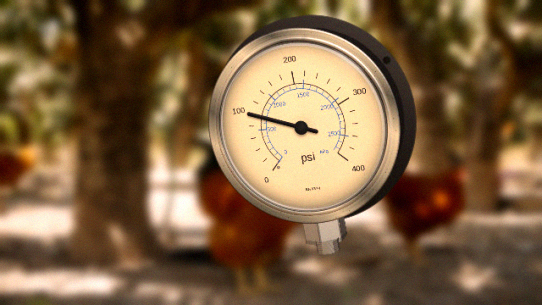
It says 100; psi
